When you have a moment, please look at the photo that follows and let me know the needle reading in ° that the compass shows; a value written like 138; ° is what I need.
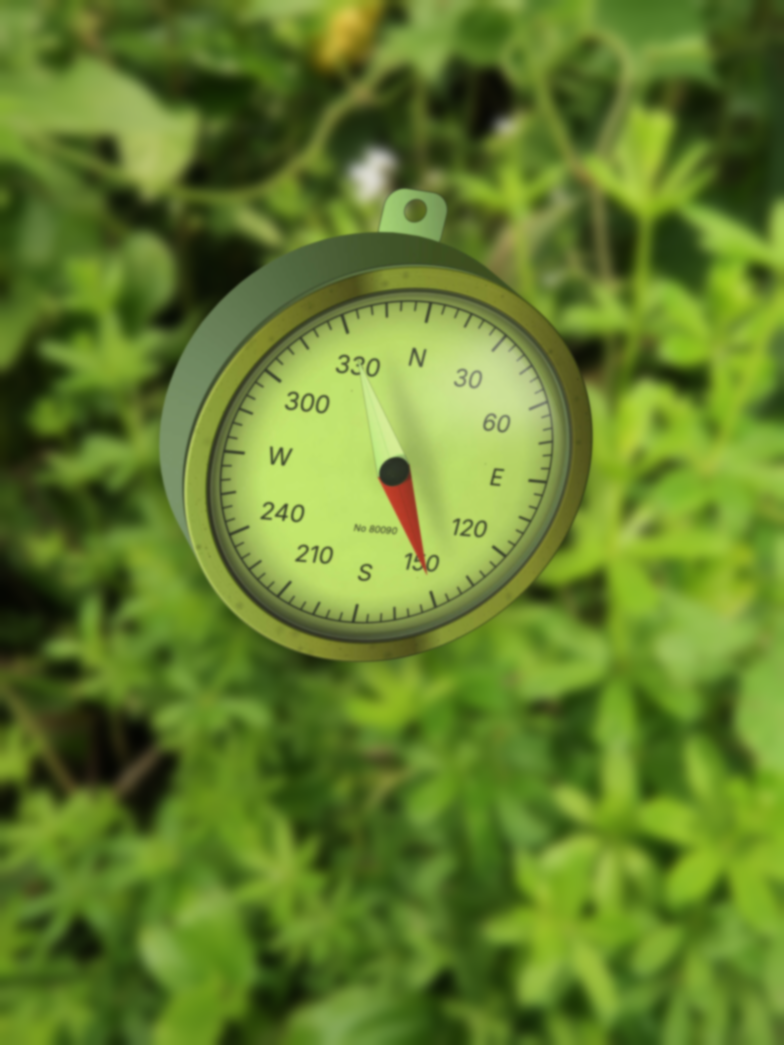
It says 150; °
